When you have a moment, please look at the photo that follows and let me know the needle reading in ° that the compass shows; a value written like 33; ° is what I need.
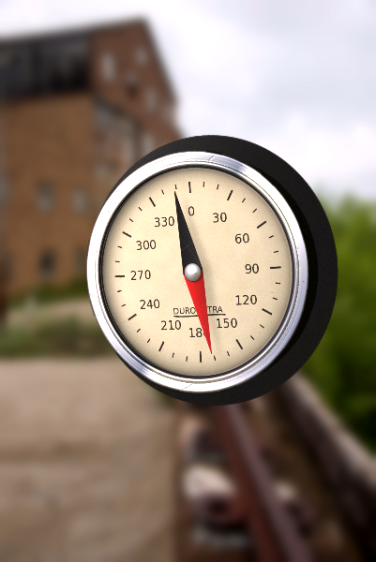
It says 170; °
